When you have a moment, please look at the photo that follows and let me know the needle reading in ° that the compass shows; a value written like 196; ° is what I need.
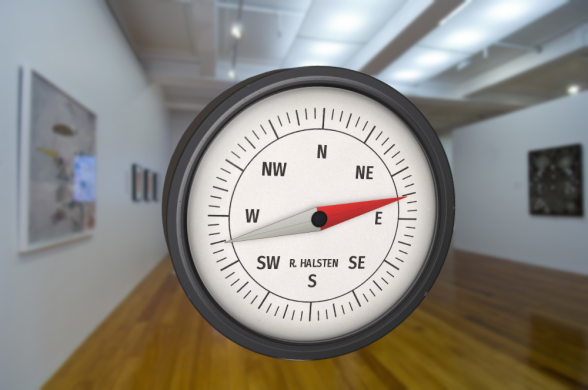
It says 75; °
